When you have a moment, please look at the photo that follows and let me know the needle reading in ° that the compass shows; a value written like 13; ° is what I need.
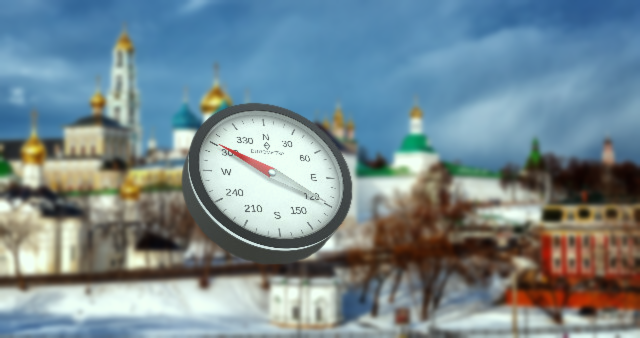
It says 300; °
